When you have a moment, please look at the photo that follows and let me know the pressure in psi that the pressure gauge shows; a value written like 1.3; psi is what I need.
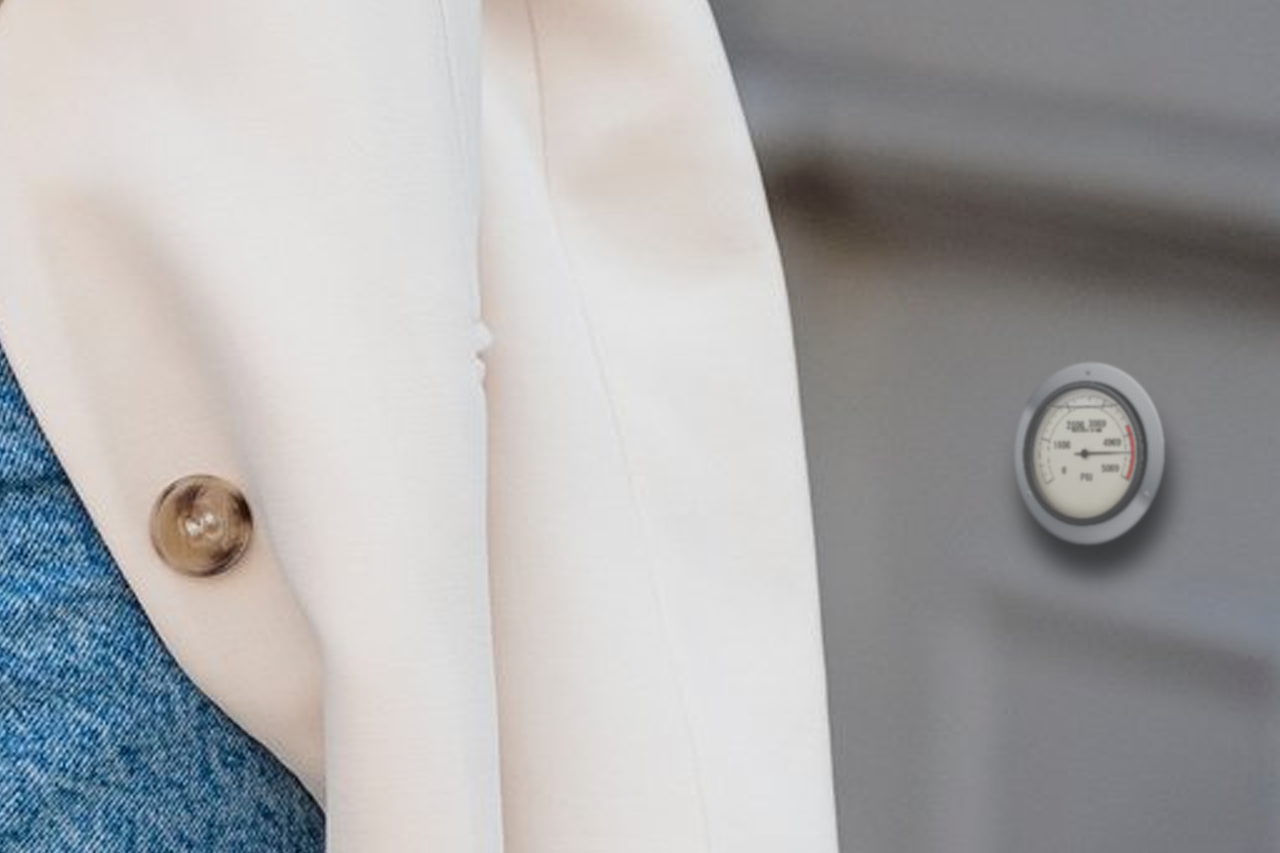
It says 4400; psi
